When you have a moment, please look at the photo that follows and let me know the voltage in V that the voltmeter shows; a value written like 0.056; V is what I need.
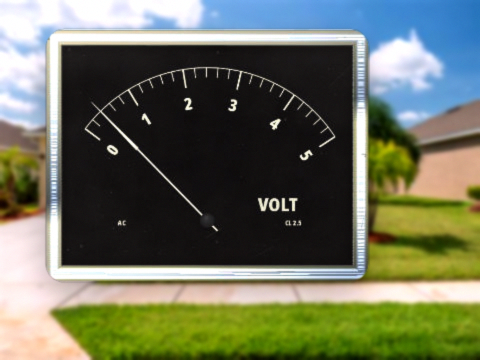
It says 0.4; V
